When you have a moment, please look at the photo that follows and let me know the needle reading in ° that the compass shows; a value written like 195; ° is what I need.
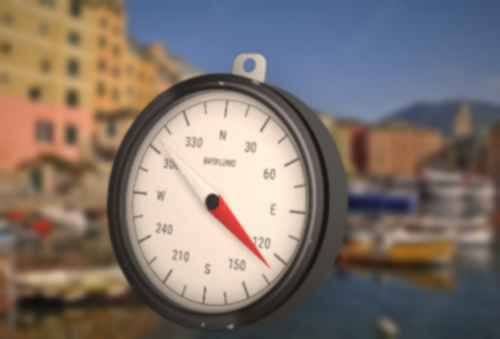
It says 127.5; °
